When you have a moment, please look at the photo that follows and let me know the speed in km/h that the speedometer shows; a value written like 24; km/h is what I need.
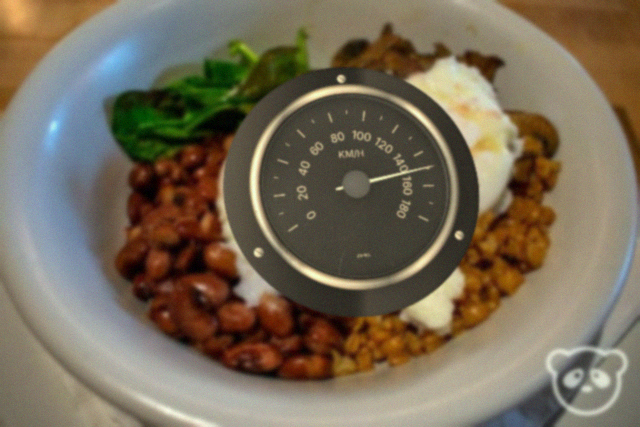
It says 150; km/h
